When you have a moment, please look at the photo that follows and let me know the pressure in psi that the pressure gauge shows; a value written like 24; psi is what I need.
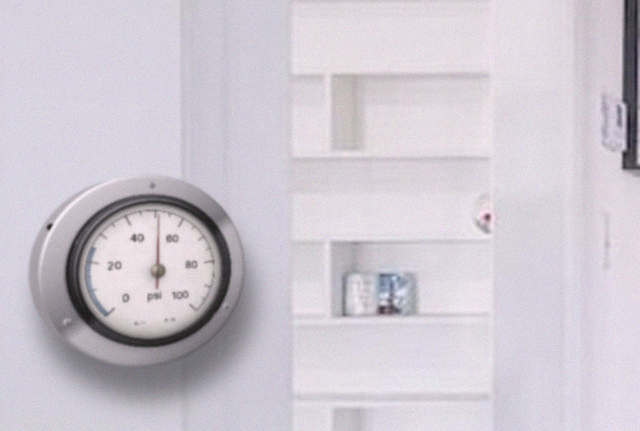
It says 50; psi
